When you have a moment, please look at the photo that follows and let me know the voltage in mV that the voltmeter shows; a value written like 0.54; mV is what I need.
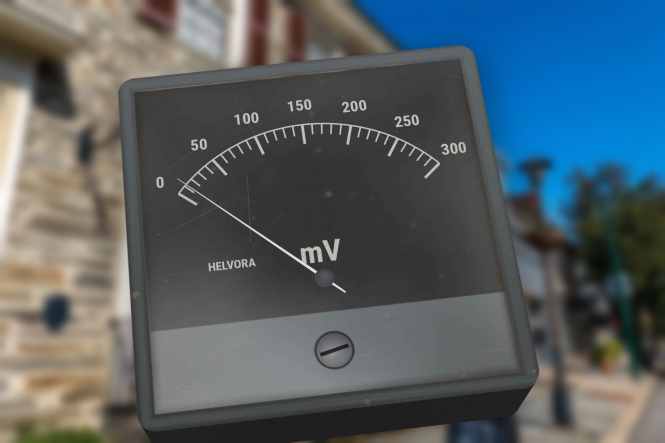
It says 10; mV
